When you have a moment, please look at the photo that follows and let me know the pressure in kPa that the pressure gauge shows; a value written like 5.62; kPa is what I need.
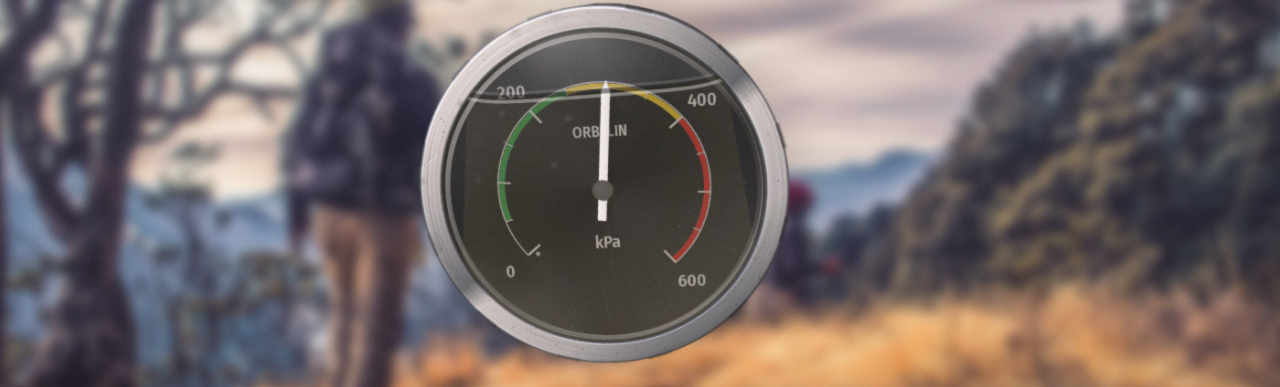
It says 300; kPa
